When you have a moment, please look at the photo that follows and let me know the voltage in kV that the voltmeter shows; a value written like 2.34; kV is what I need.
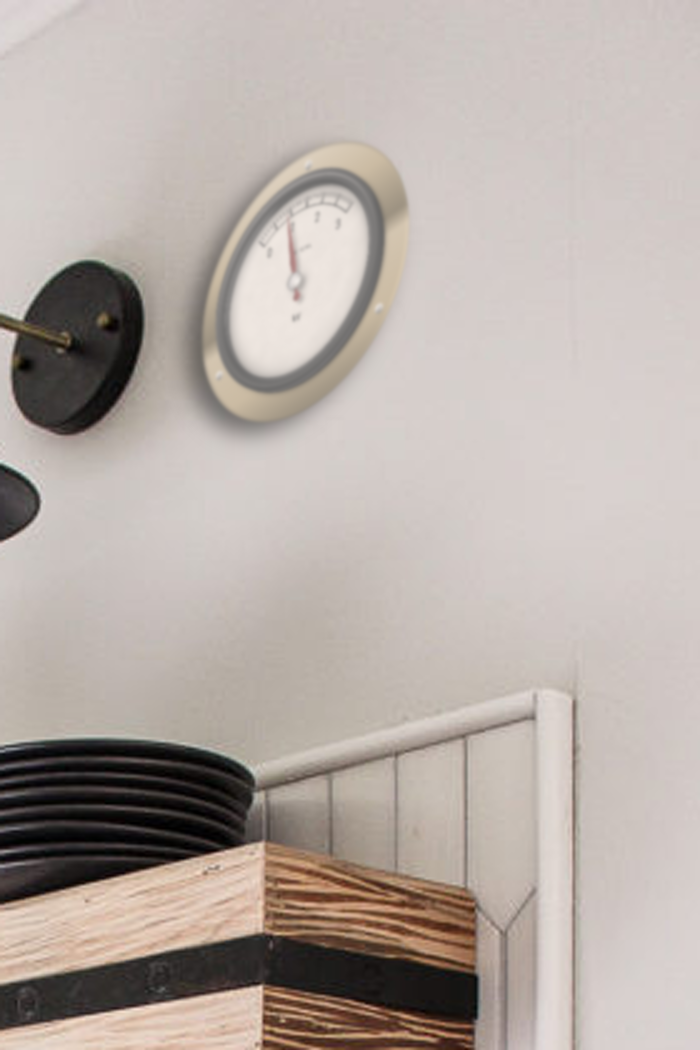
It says 1; kV
